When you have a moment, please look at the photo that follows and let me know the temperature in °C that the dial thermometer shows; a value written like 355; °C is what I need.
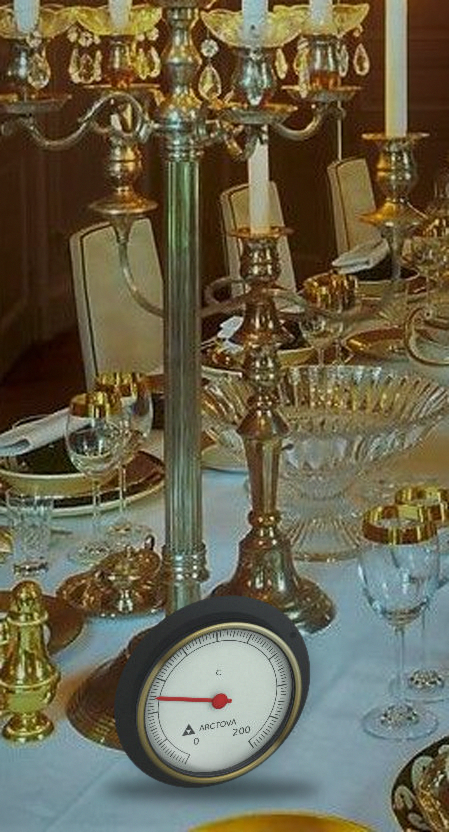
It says 50; °C
